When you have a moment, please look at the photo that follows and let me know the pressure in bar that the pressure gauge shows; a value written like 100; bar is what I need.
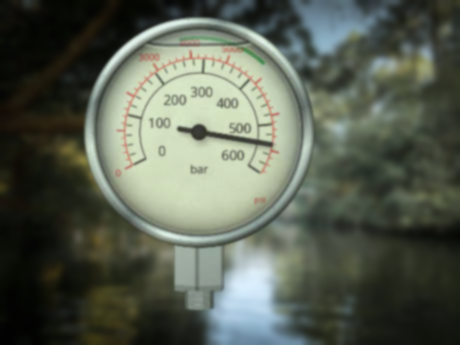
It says 540; bar
